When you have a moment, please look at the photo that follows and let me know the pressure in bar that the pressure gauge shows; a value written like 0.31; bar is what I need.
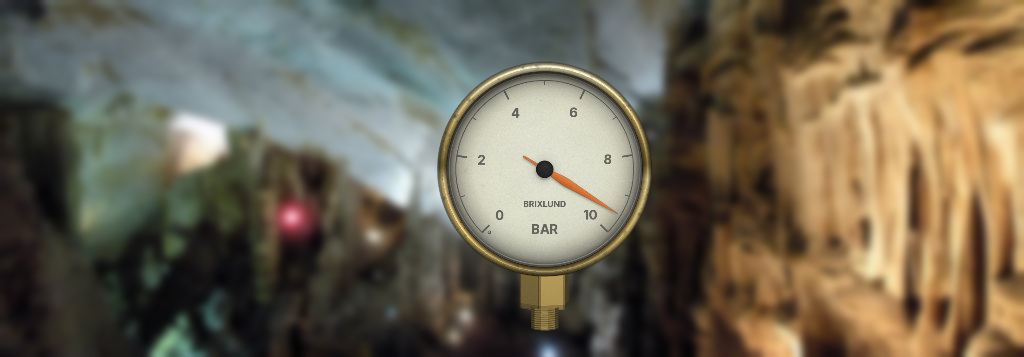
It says 9.5; bar
